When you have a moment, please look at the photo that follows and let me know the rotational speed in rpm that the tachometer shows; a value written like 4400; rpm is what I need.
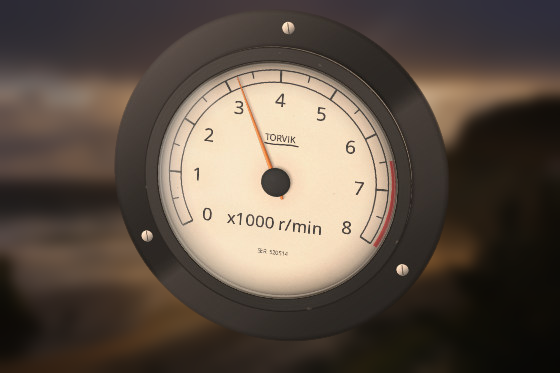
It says 3250; rpm
